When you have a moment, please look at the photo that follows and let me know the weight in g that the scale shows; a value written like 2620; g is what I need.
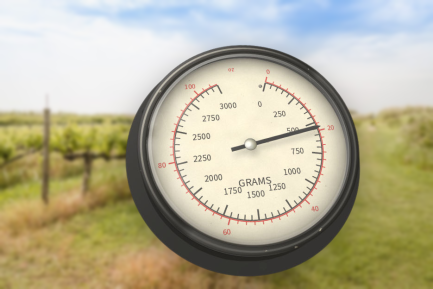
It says 550; g
